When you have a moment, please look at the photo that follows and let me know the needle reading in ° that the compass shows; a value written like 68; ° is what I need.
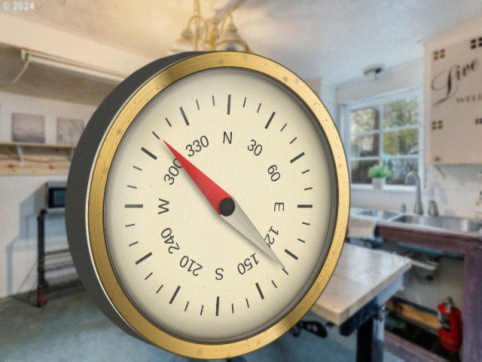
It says 310; °
